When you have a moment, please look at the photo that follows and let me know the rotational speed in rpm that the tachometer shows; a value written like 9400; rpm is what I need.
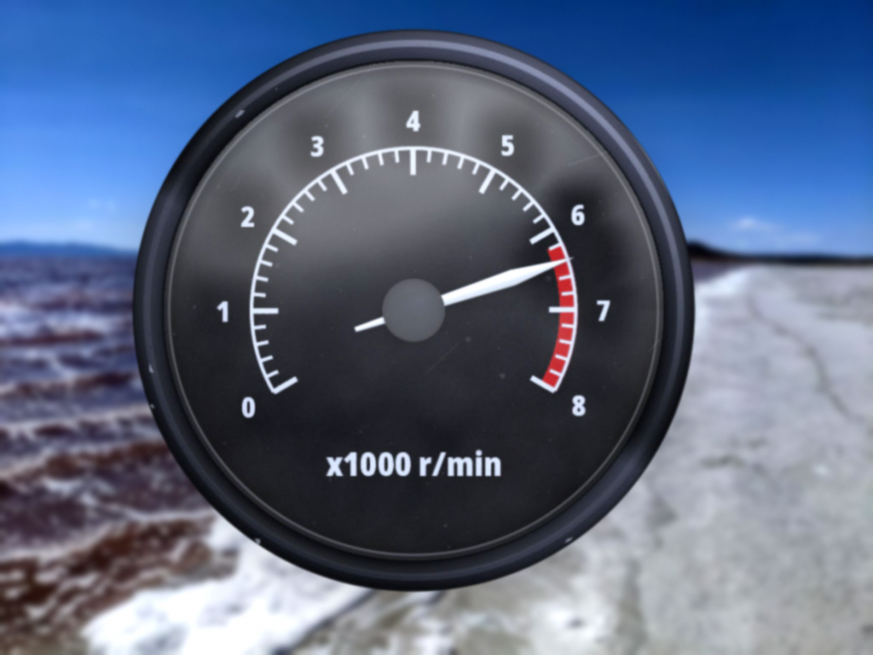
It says 6400; rpm
